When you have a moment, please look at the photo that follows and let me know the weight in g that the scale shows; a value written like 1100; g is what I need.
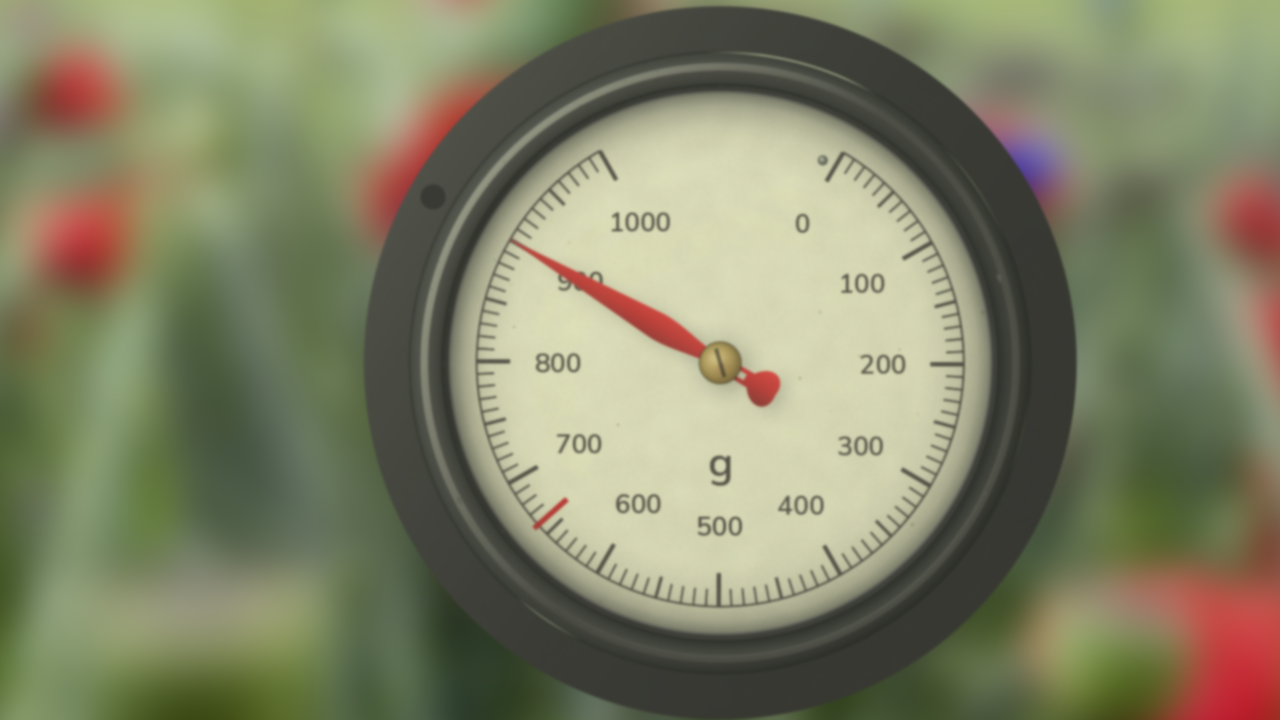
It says 900; g
